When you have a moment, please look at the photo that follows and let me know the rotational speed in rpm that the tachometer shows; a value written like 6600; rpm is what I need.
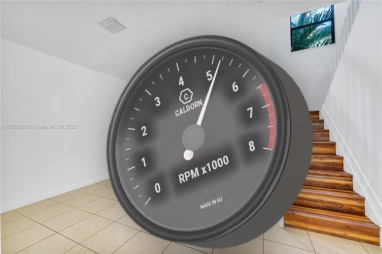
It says 5250; rpm
